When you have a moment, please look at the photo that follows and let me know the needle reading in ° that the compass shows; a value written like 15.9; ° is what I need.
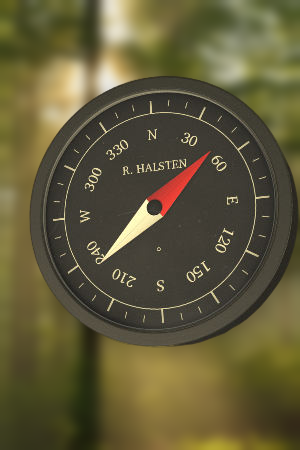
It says 50; °
